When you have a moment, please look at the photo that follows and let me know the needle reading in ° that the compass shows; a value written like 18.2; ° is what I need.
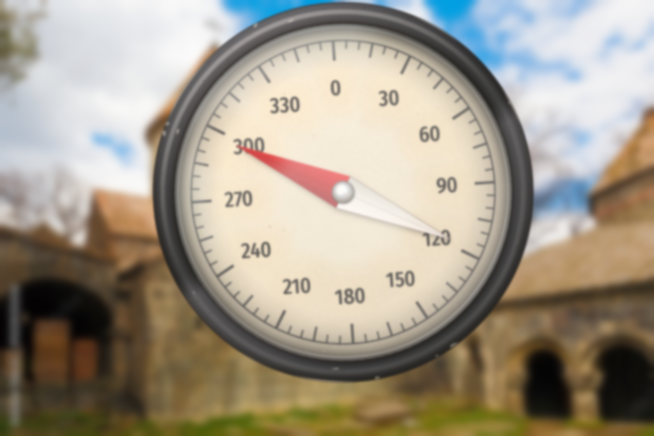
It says 297.5; °
